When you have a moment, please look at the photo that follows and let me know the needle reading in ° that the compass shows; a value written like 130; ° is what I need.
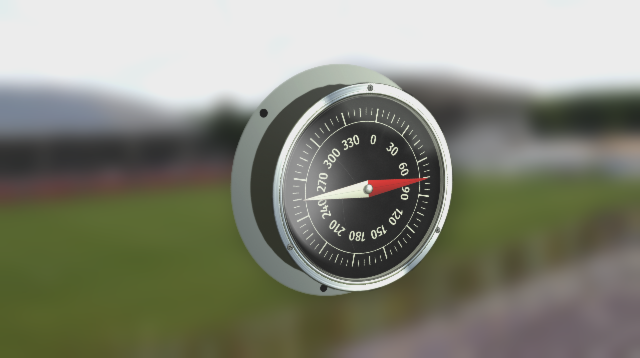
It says 75; °
